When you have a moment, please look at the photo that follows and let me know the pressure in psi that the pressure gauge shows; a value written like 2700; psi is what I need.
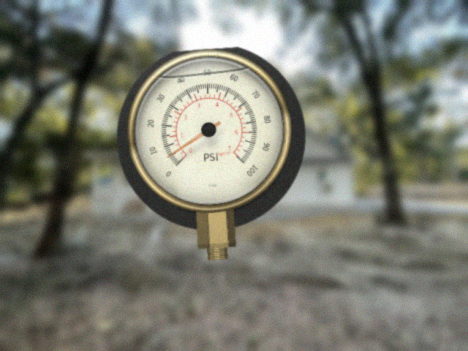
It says 5; psi
